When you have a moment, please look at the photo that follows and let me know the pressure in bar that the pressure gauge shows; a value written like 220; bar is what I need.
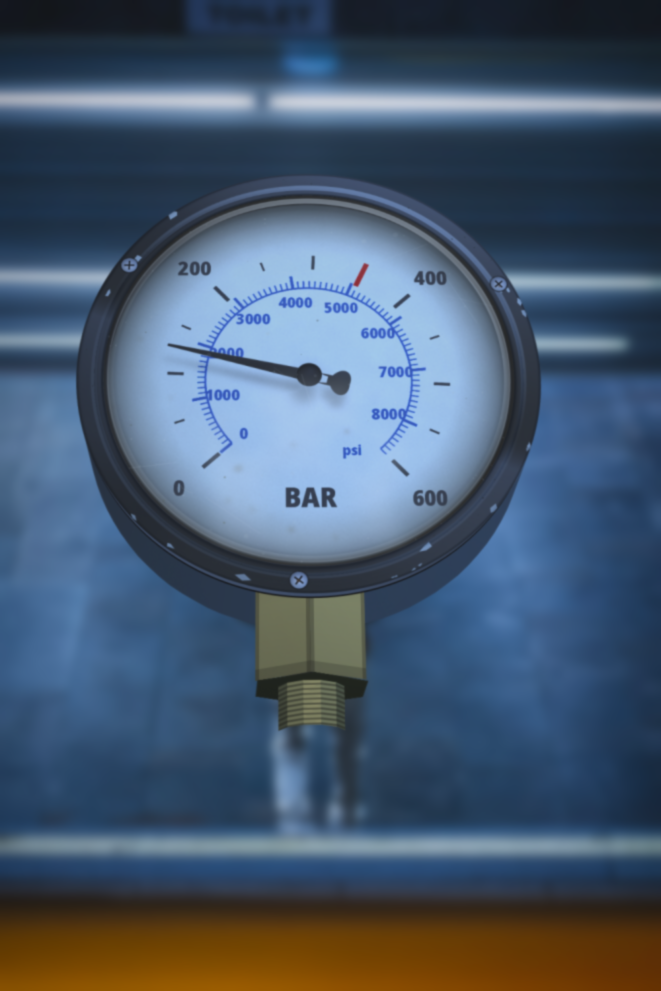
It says 125; bar
